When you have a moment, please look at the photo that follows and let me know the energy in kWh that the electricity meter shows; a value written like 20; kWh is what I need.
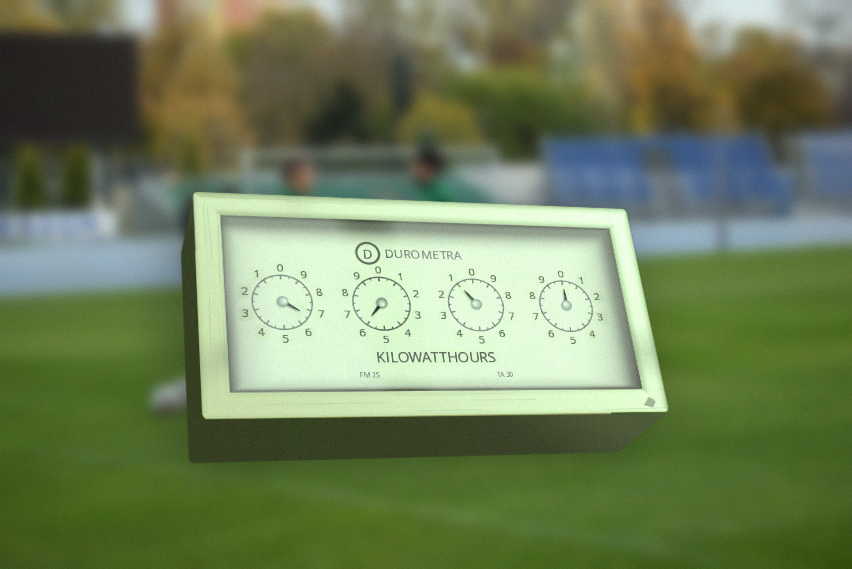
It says 6610; kWh
